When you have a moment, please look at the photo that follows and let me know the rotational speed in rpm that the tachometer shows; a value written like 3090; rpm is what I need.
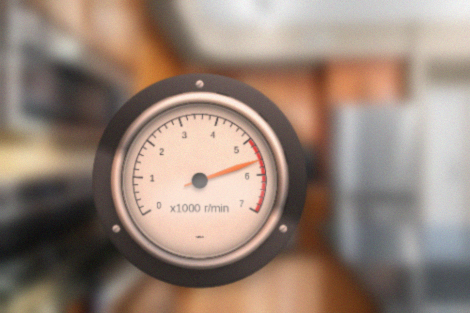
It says 5600; rpm
